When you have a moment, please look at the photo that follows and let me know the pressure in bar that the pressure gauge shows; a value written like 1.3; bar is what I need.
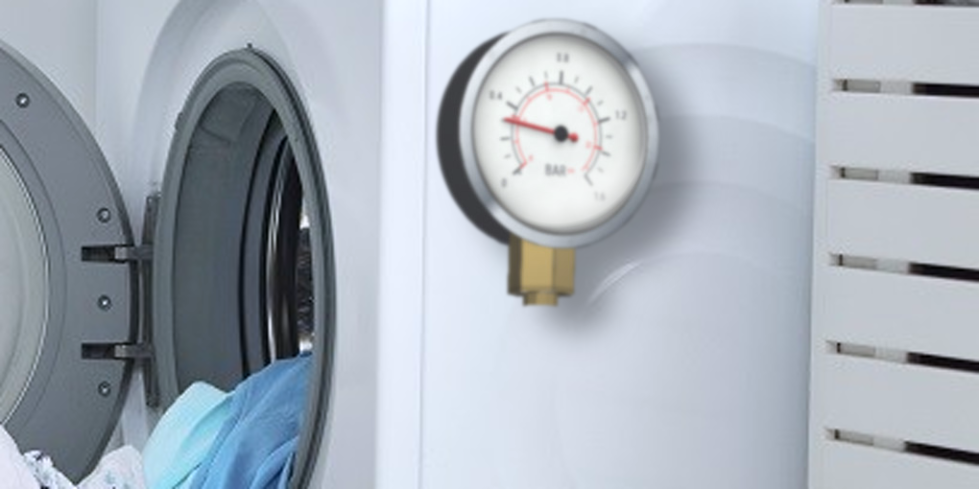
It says 0.3; bar
